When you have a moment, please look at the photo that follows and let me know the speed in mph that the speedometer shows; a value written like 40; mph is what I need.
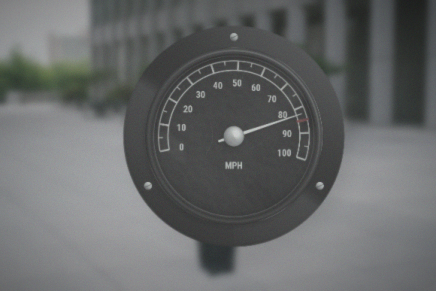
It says 82.5; mph
